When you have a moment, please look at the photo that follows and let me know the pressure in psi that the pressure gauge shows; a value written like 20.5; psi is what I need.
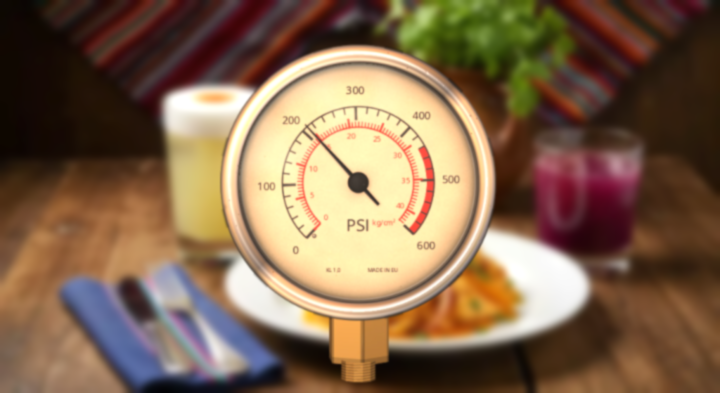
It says 210; psi
